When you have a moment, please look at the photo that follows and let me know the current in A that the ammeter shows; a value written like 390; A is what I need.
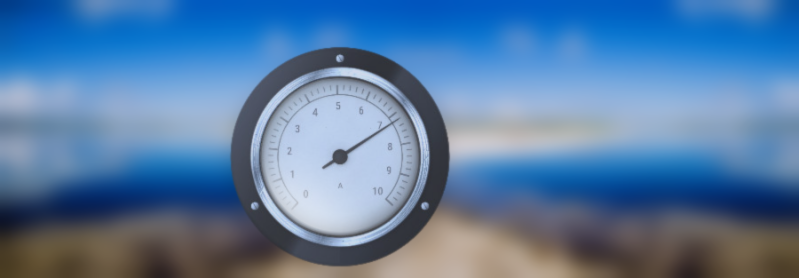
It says 7.2; A
